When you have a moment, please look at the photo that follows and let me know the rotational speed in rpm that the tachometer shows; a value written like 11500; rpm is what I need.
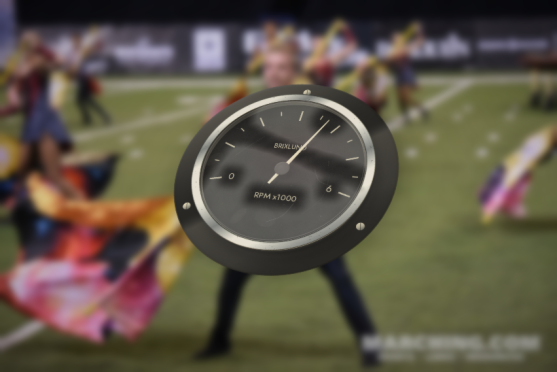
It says 3750; rpm
